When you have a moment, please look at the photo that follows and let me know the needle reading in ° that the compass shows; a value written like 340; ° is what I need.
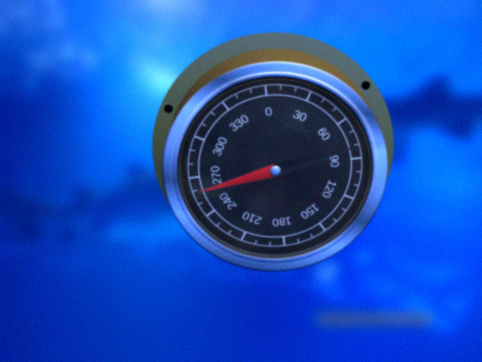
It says 260; °
